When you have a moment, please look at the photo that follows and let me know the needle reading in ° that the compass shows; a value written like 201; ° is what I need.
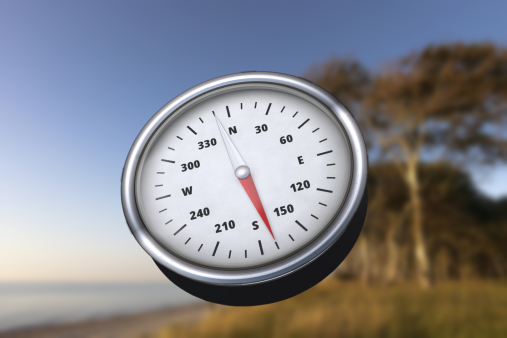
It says 170; °
